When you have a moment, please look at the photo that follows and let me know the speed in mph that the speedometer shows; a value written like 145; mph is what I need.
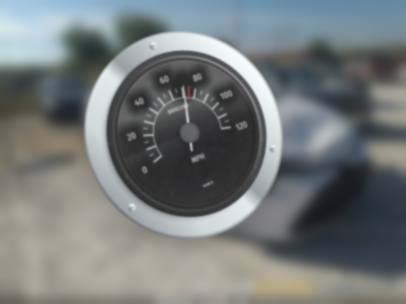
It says 70; mph
